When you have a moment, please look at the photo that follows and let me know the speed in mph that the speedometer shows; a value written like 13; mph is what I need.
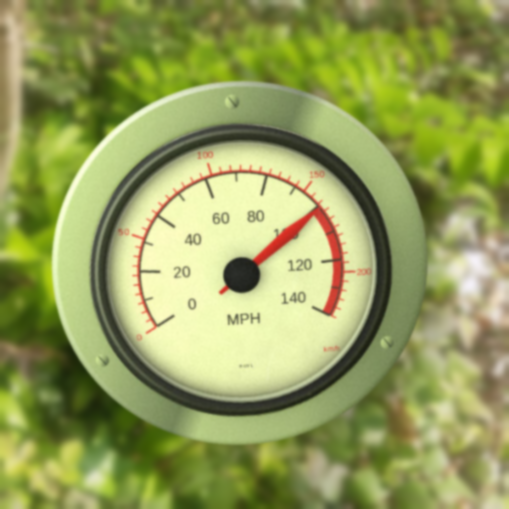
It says 100; mph
